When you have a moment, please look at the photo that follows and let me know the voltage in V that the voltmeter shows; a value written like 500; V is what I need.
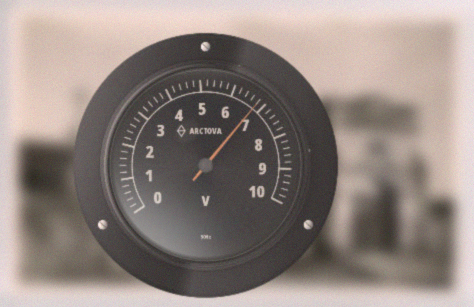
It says 6.8; V
